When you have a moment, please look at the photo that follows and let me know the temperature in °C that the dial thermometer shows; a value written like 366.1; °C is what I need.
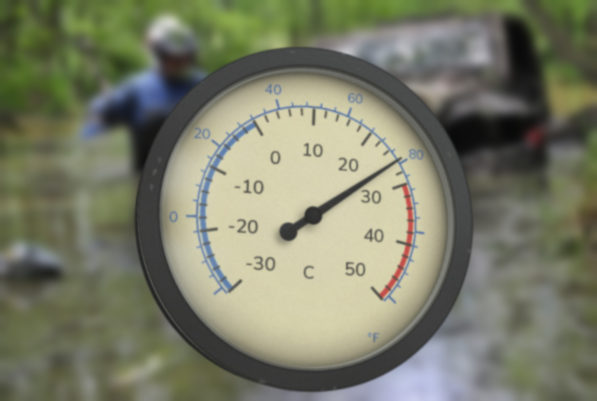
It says 26; °C
